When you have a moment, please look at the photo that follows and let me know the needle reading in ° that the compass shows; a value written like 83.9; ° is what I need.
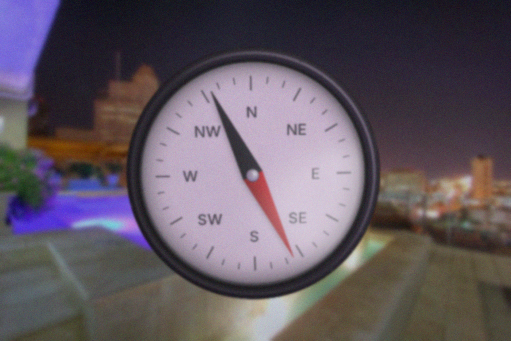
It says 155; °
